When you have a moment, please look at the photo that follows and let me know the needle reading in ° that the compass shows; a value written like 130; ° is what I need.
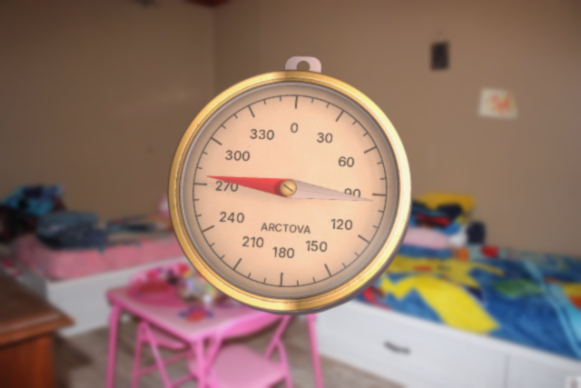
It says 275; °
